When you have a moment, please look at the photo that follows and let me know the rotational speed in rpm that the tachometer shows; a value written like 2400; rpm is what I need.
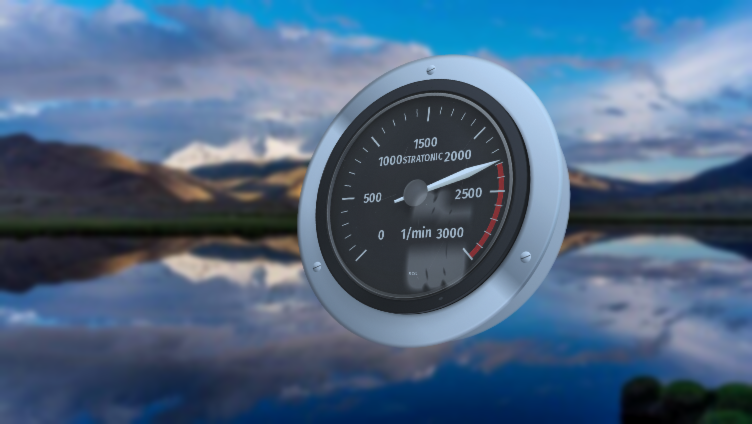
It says 2300; rpm
